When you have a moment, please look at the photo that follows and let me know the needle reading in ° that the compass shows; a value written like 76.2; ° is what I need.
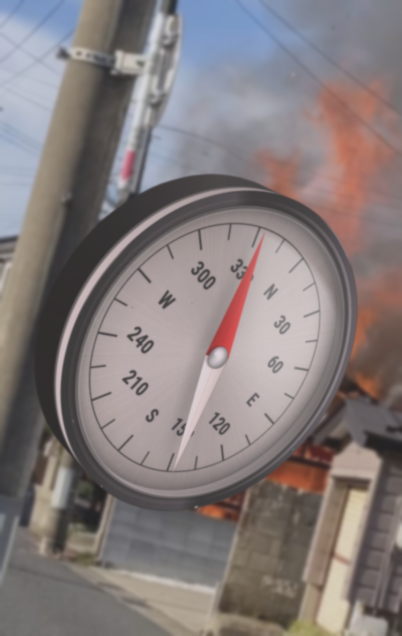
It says 330; °
